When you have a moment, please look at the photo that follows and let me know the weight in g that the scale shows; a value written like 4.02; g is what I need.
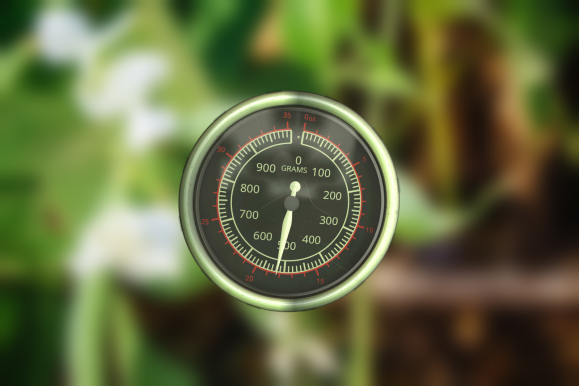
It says 520; g
